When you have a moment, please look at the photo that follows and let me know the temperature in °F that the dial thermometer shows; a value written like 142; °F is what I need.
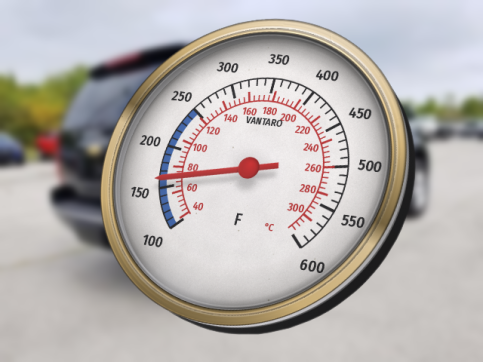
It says 160; °F
